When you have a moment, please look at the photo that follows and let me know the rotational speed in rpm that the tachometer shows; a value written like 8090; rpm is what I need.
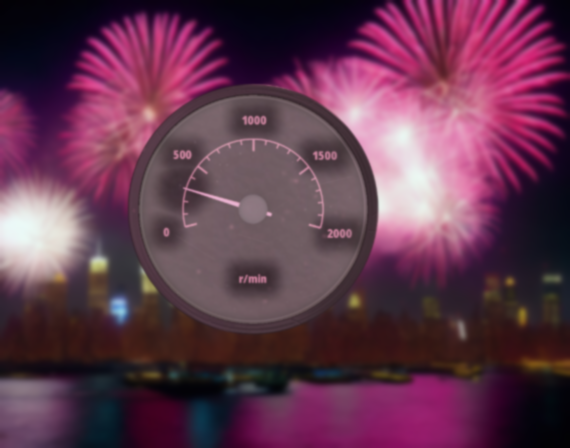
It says 300; rpm
